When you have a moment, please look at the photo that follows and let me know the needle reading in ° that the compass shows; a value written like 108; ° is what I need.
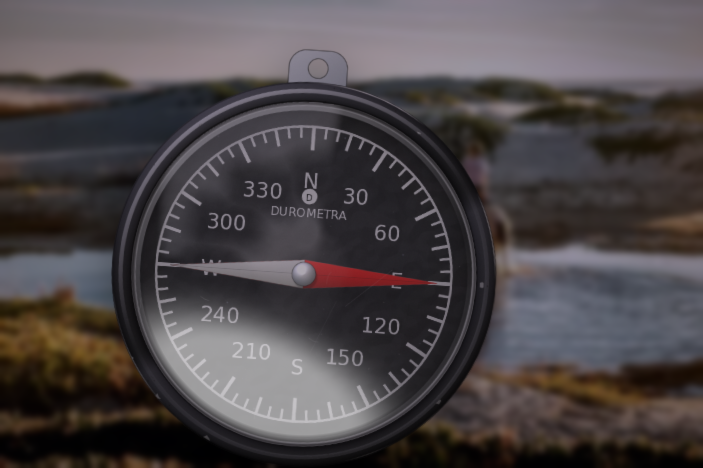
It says 90; °
